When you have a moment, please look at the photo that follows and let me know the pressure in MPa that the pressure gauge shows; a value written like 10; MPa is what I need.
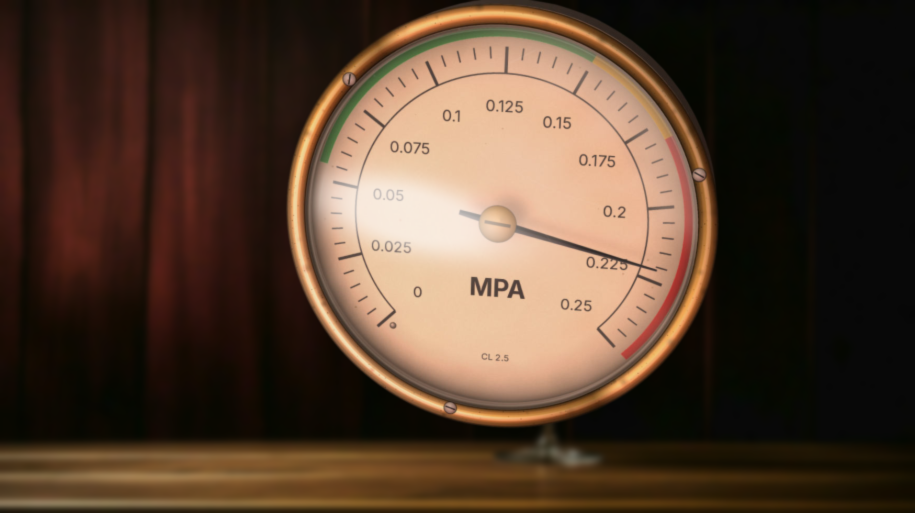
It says 0.22; MPa
